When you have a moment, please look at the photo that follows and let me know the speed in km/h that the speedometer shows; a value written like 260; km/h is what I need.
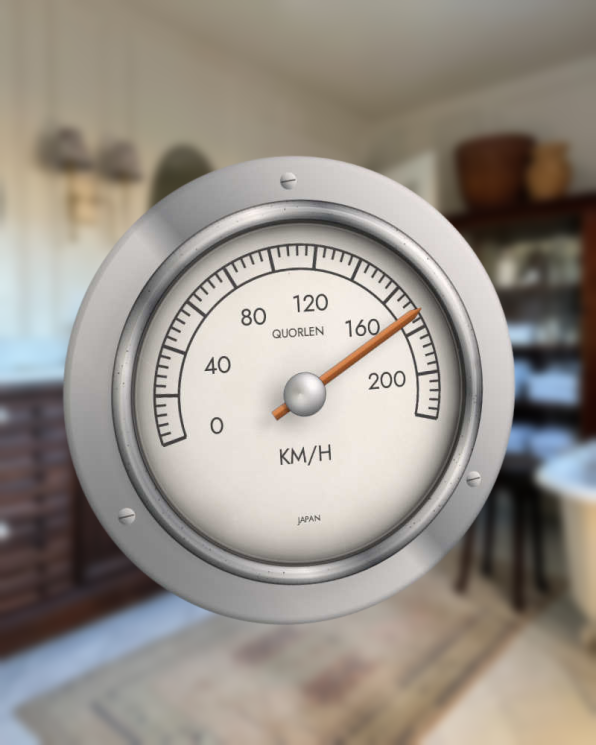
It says 172; km/h
